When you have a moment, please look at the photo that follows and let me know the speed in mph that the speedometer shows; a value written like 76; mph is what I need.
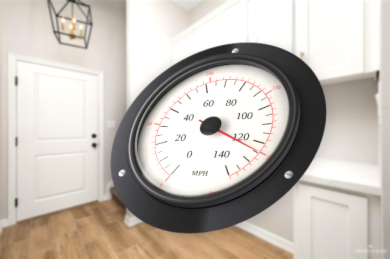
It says 125; mph
